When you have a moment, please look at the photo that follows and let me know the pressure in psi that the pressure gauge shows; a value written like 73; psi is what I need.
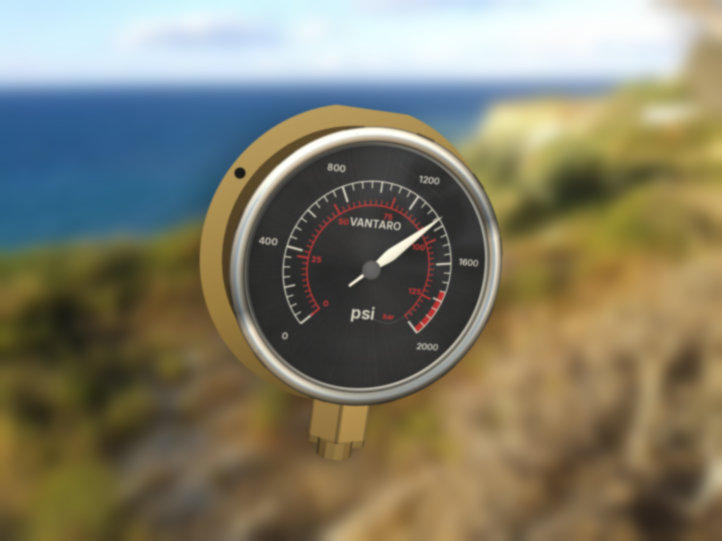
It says 1350; psi
